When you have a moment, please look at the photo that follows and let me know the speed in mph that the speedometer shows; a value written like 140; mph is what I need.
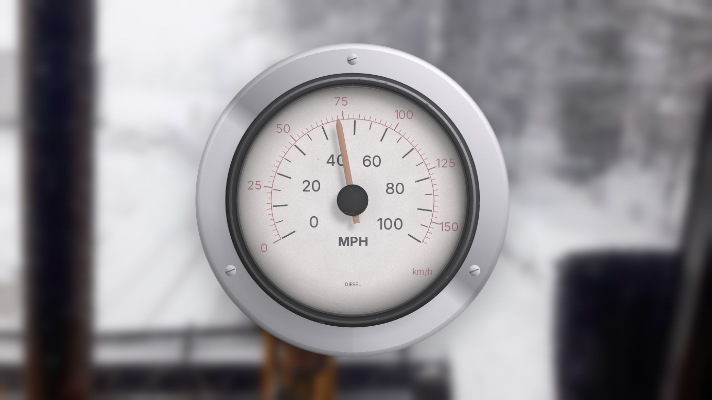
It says 45; mph
